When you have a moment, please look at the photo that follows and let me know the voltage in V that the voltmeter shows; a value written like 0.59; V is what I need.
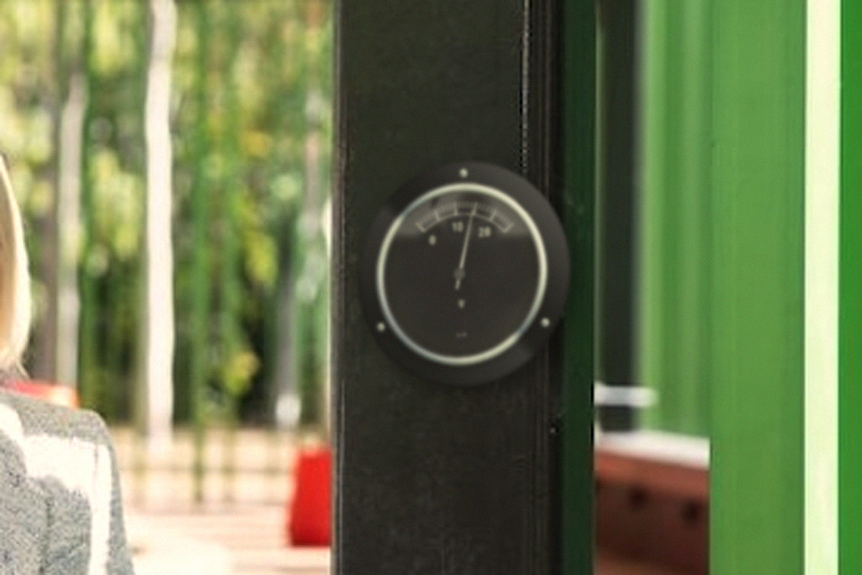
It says 15; V
